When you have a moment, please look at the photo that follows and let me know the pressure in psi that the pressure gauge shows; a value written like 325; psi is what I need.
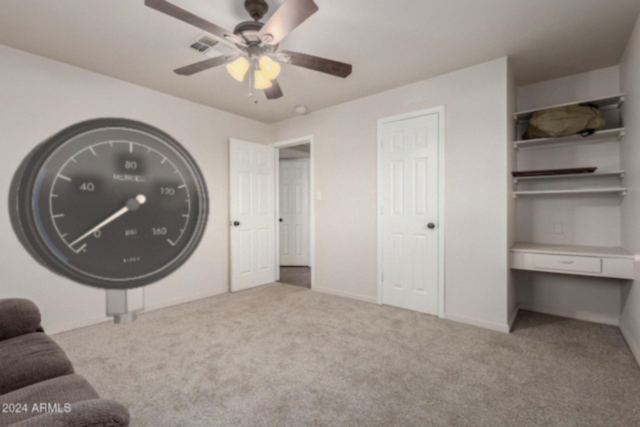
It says 5; psi
